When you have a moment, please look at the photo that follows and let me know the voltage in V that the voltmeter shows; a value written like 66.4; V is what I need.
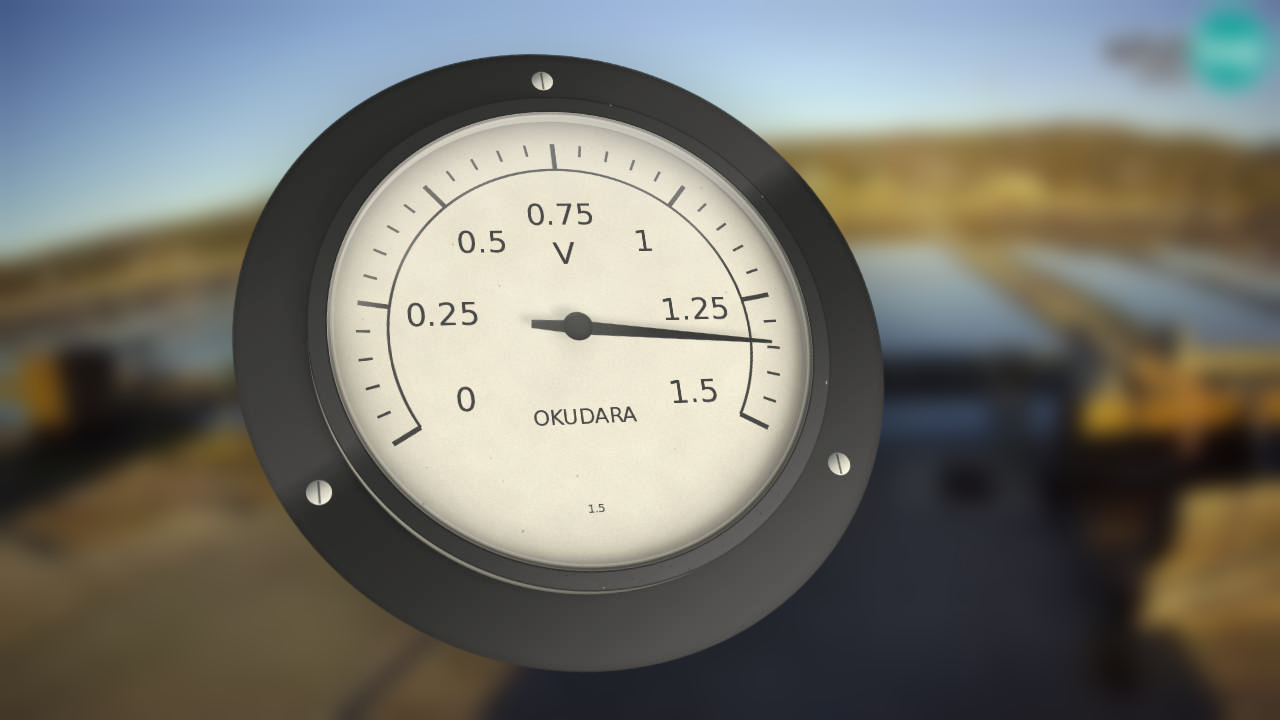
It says 1.35; V
